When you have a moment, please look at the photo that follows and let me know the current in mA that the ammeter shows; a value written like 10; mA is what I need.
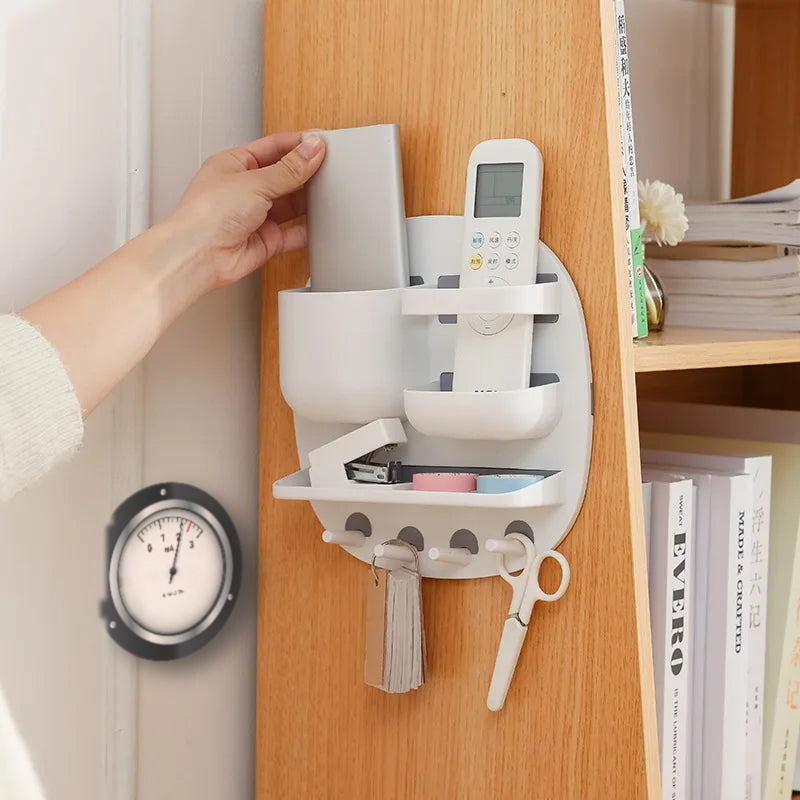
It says 2; mA
